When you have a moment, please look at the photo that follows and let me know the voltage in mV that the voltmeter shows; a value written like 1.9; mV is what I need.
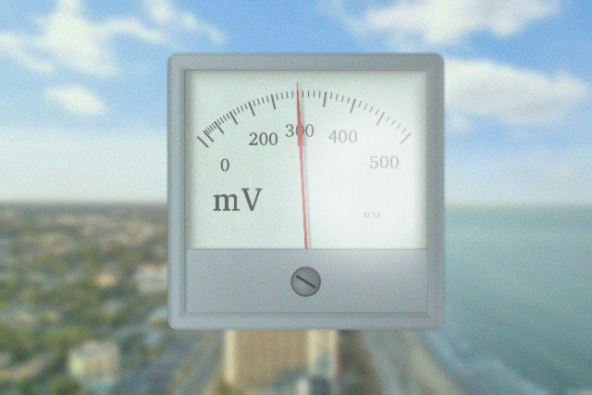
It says 300; mV
